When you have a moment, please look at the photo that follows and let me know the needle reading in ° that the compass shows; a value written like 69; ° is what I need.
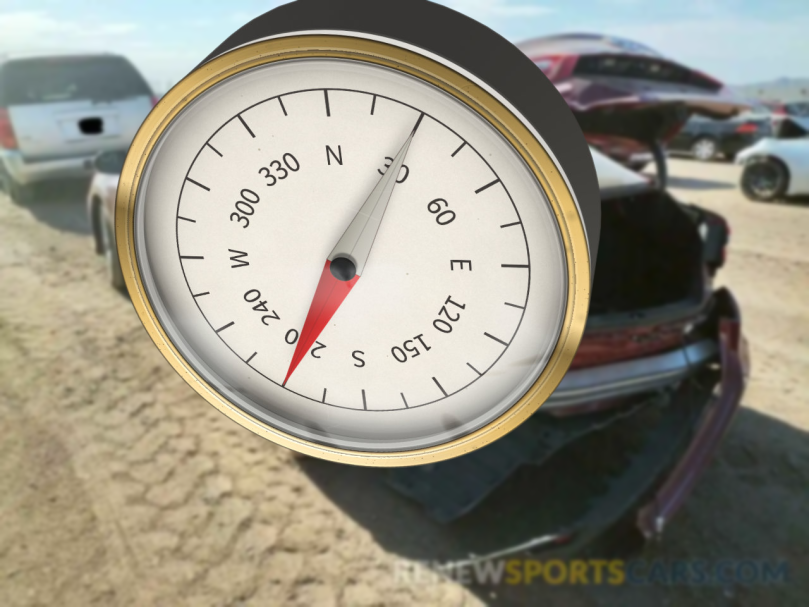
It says 210; °
